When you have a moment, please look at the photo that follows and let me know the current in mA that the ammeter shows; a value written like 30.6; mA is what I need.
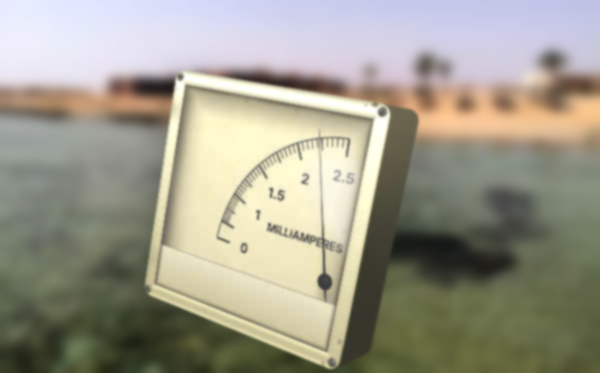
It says 2.25; mA
